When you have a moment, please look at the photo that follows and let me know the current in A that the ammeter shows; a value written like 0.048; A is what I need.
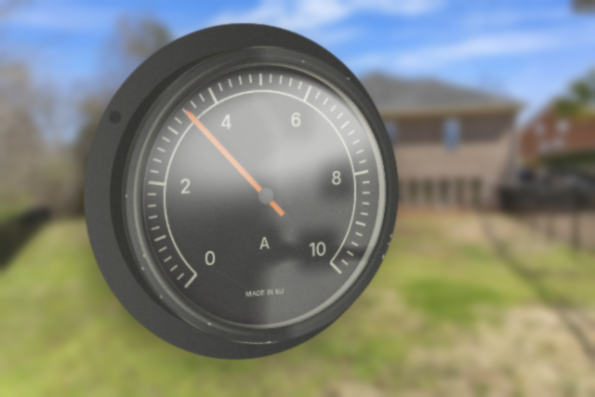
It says 3.4; A
